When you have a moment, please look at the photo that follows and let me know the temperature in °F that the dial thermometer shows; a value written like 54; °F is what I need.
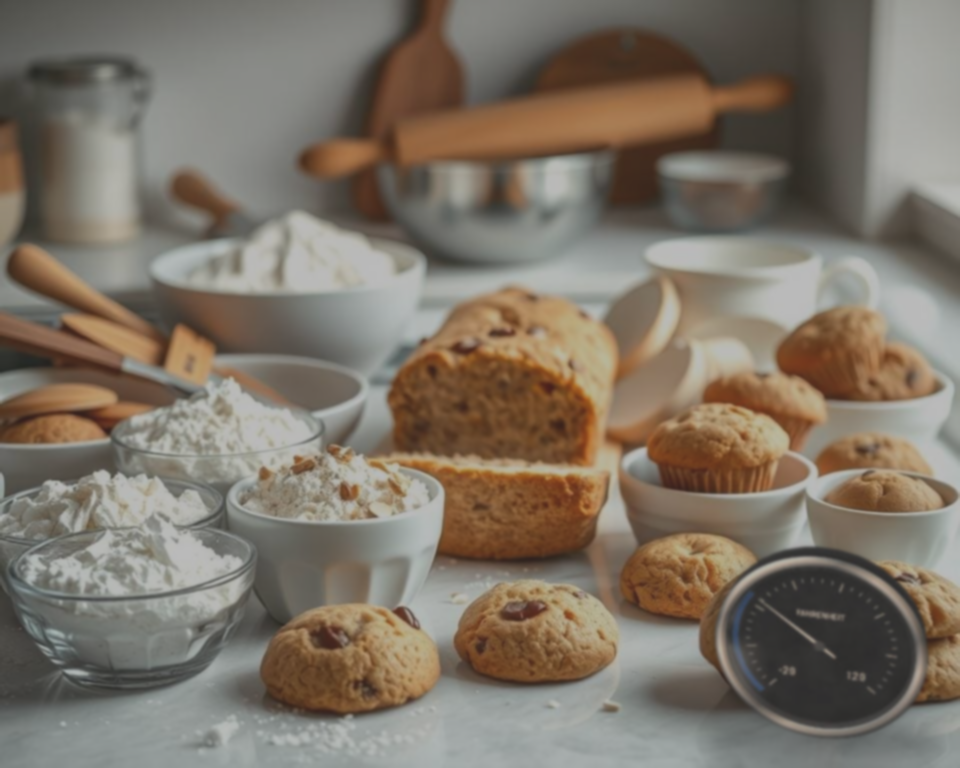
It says 24; °F
